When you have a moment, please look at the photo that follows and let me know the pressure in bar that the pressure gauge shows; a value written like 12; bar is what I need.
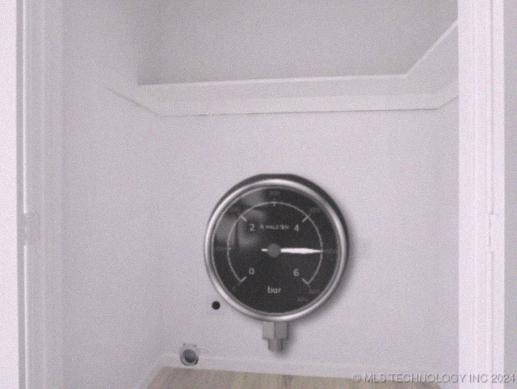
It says 5; bar
